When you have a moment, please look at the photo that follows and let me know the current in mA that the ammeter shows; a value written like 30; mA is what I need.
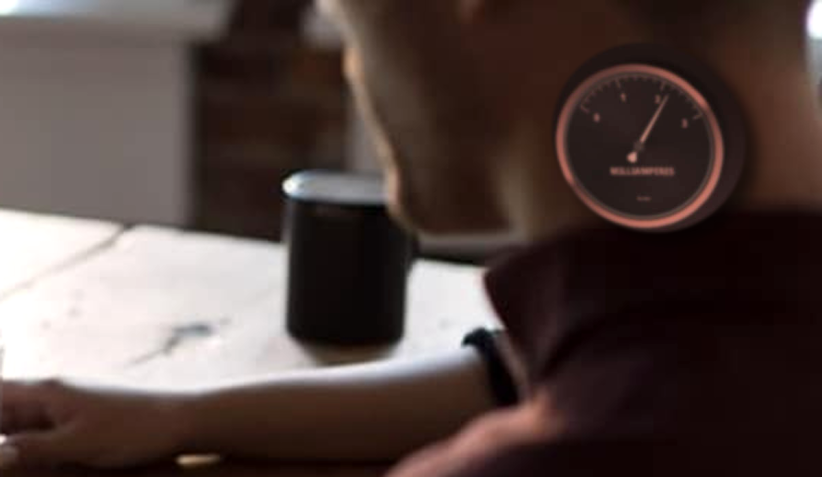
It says 2.2; mA
